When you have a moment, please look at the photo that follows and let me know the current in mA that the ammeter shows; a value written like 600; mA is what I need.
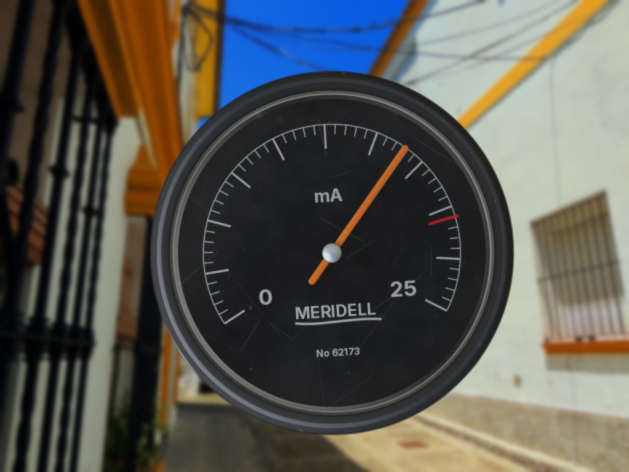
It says 16.5; mA
